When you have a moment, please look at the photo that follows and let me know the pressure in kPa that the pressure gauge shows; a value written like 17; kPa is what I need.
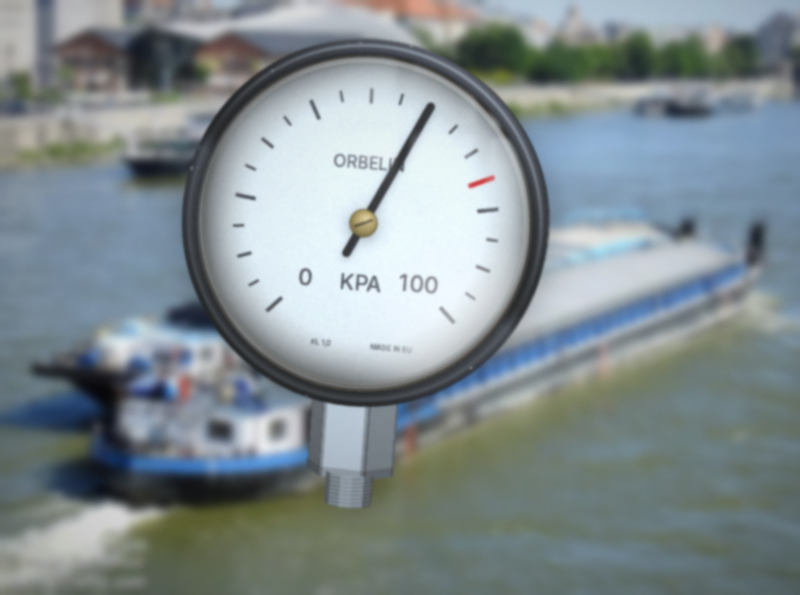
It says 60; kPa
